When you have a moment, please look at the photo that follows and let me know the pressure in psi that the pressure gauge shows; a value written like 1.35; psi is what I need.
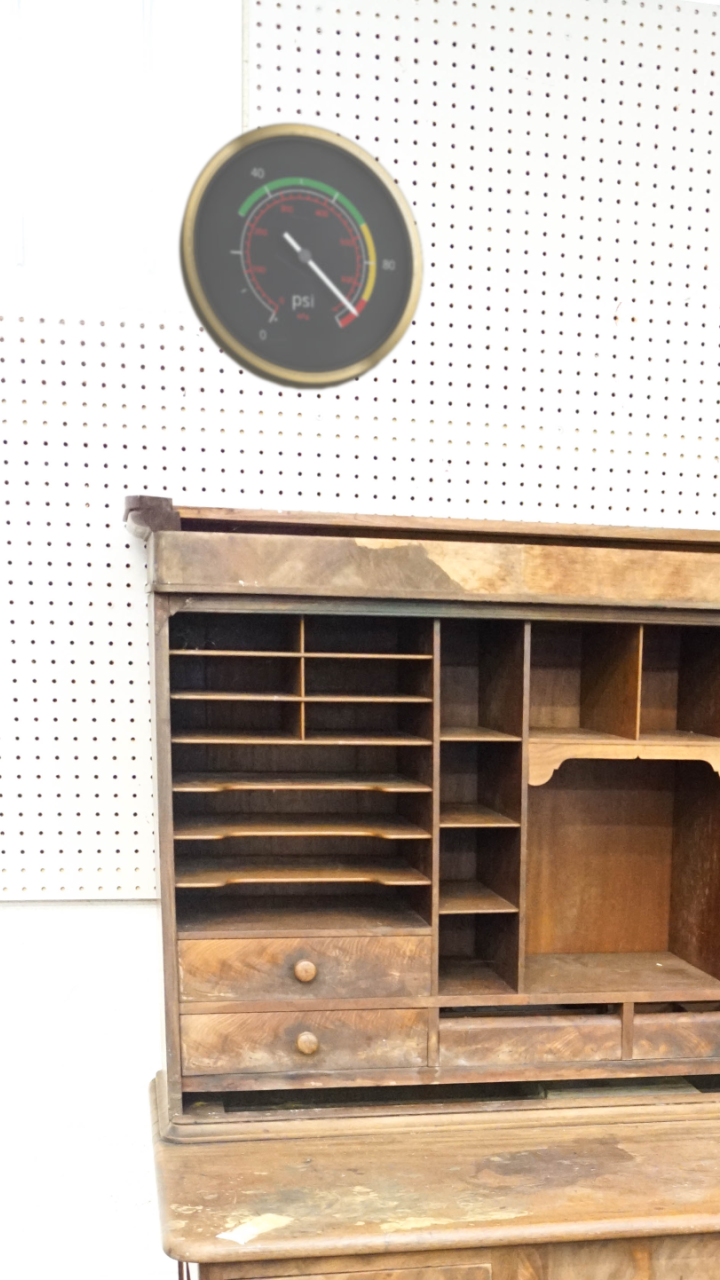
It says 95; psi
